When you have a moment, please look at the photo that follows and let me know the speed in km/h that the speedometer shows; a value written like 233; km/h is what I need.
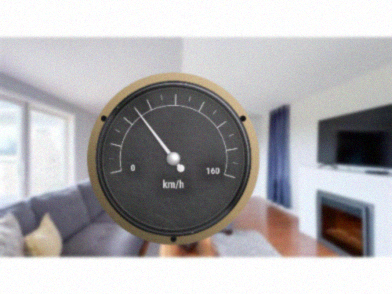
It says 50; km/h
